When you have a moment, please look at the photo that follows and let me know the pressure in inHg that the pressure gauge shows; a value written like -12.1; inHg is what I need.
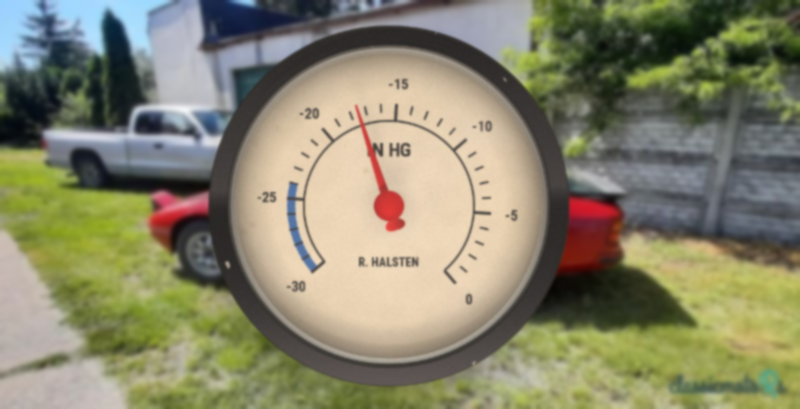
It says -17.5; inHg
